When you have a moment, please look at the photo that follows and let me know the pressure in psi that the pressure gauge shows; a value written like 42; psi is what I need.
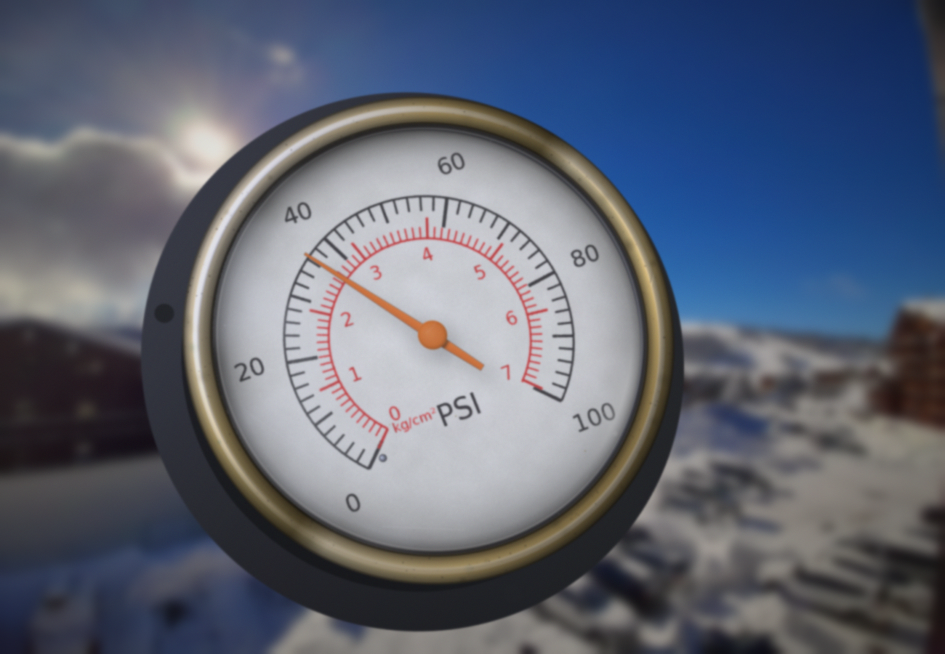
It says 36; psi
